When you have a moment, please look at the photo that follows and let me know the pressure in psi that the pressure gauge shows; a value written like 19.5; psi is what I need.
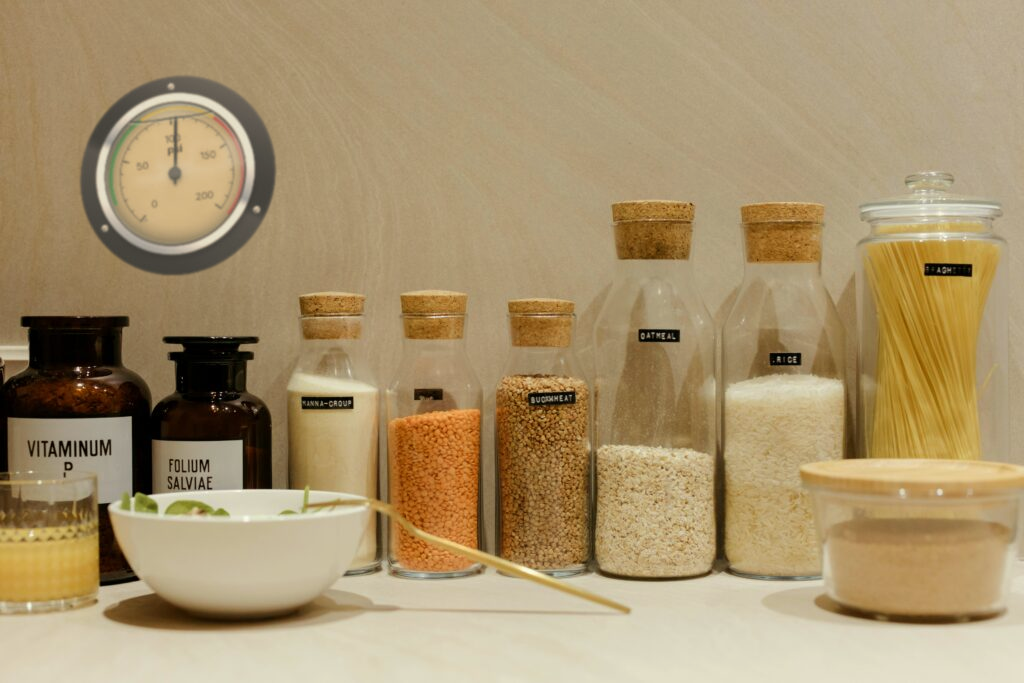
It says 105; psi
